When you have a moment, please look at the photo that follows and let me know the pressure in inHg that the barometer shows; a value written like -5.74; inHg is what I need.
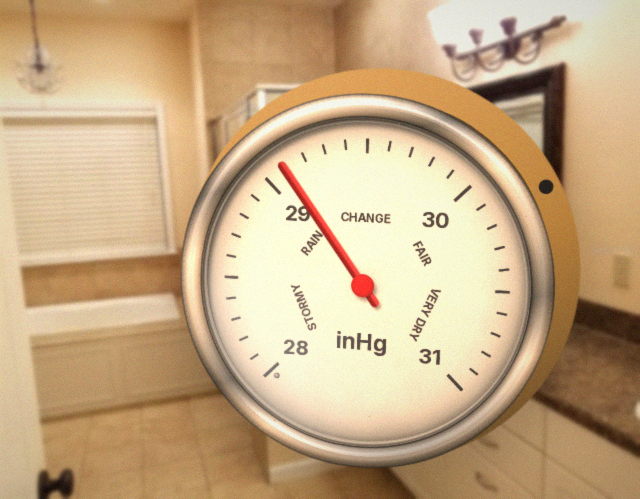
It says 29.1; inHg
